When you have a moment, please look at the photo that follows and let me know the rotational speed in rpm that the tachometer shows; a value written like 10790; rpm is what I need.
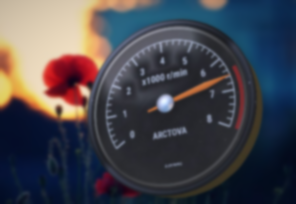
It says 6600; rpm
